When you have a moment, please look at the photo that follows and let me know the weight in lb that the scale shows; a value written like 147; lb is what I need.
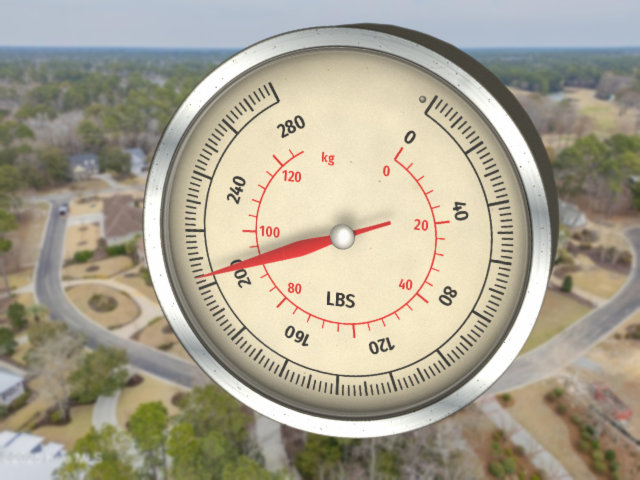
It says 204; lb
